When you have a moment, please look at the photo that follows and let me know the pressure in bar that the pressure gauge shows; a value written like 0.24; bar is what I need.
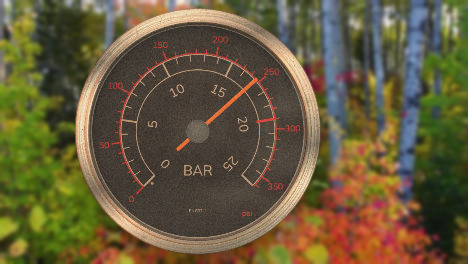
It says 17; bar
